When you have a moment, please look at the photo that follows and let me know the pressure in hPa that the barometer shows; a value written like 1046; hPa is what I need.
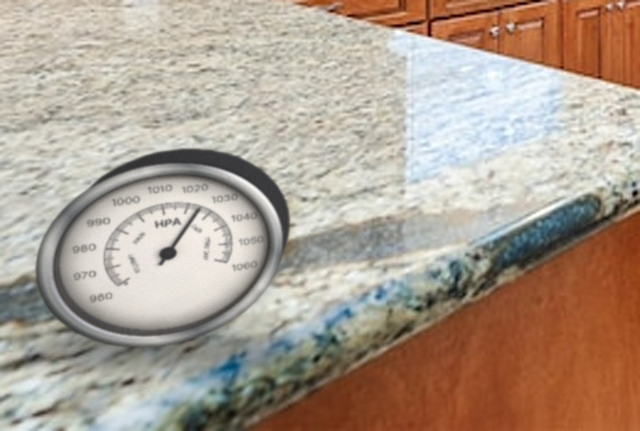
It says 1025; hPa
